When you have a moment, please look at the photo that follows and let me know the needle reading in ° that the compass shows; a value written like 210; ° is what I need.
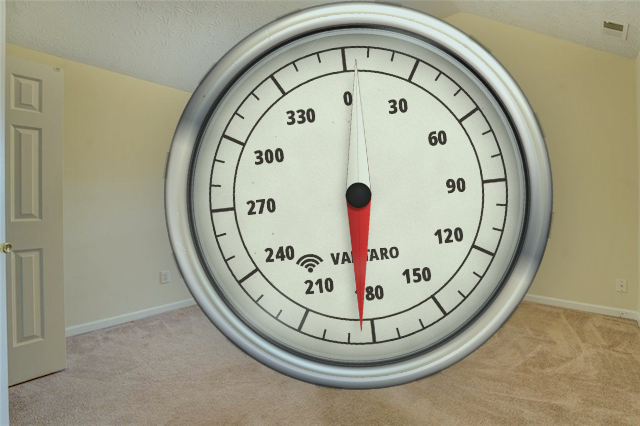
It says 185; °
